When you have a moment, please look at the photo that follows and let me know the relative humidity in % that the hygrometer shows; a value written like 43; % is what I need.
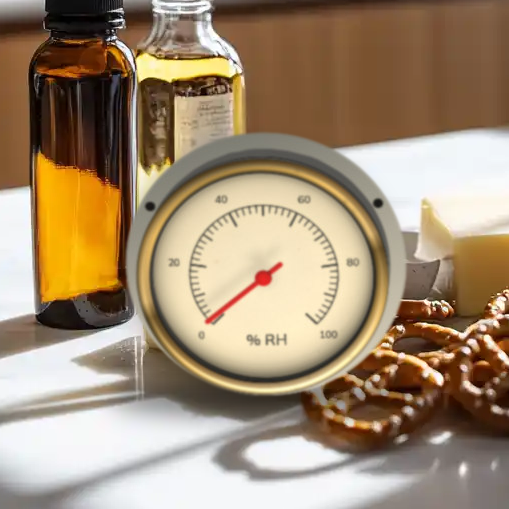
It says 2; %
